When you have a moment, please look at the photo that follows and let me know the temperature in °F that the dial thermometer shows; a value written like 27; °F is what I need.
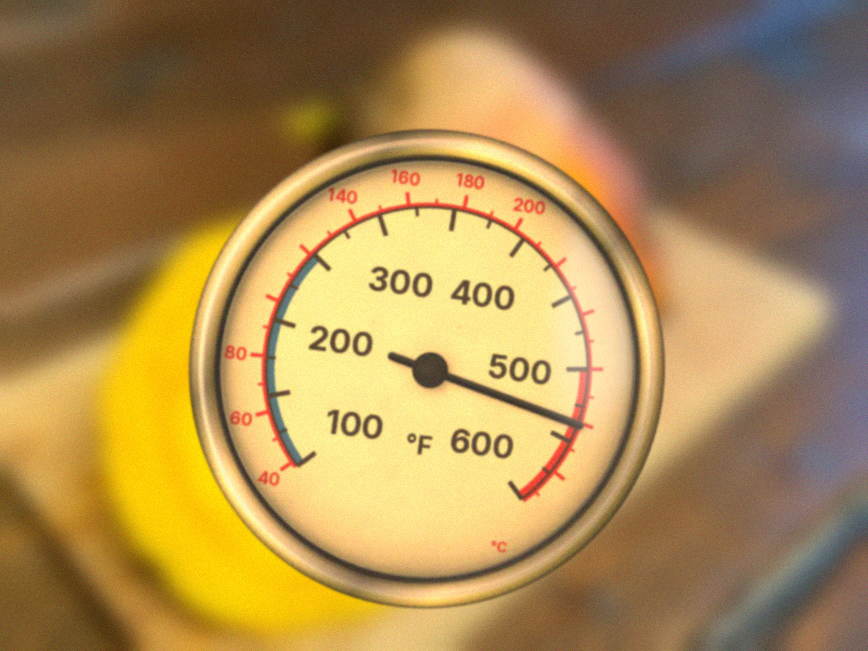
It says 537.5; °F
